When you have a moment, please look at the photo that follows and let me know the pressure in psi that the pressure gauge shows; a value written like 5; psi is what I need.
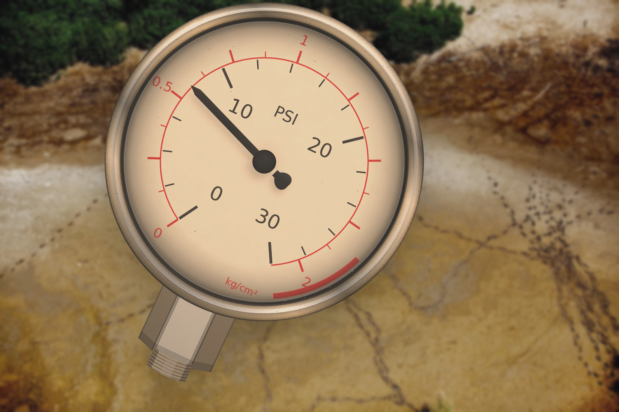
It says 8; psi
